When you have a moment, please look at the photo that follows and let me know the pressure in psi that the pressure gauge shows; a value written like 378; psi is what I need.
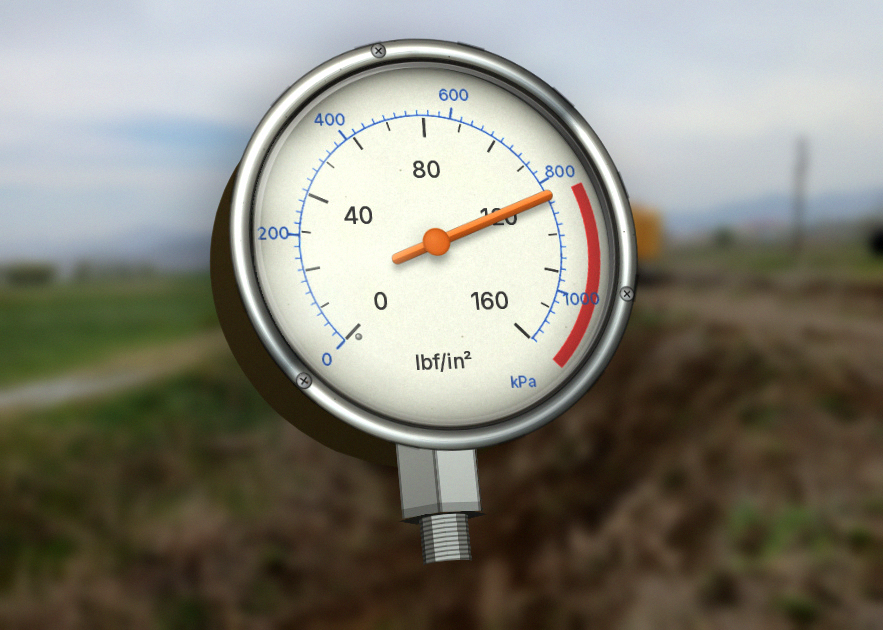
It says 120; psi
